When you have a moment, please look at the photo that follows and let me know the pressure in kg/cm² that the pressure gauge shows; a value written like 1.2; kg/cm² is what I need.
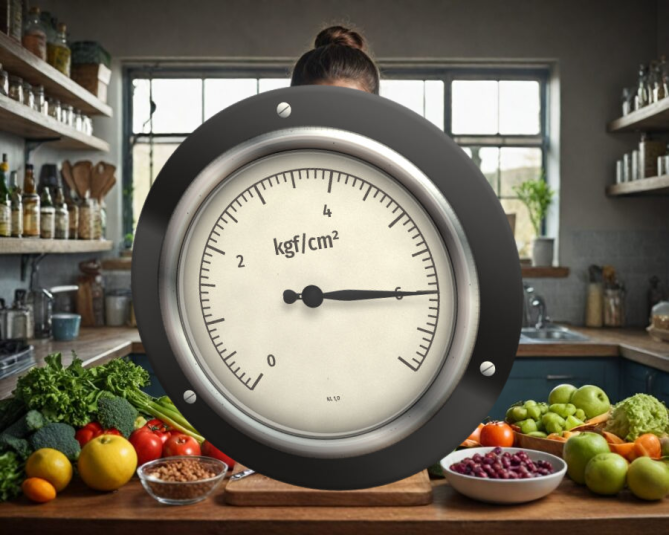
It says 6; kg/cm²
